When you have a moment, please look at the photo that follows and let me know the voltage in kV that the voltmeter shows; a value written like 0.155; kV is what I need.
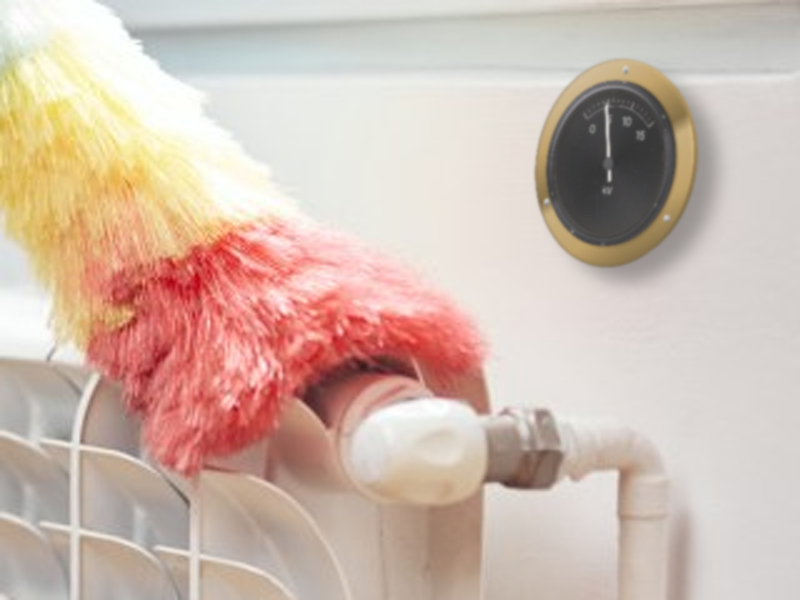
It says 5; kV
